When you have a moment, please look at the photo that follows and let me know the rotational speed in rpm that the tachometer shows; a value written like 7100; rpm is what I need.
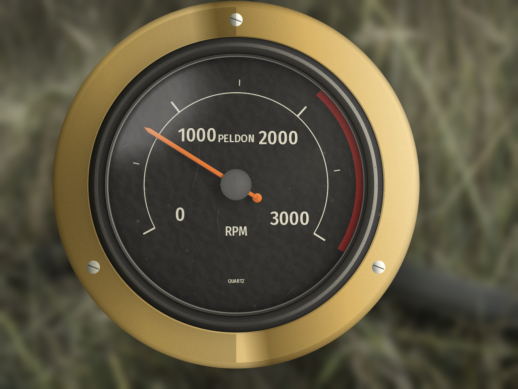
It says 750; rpm
